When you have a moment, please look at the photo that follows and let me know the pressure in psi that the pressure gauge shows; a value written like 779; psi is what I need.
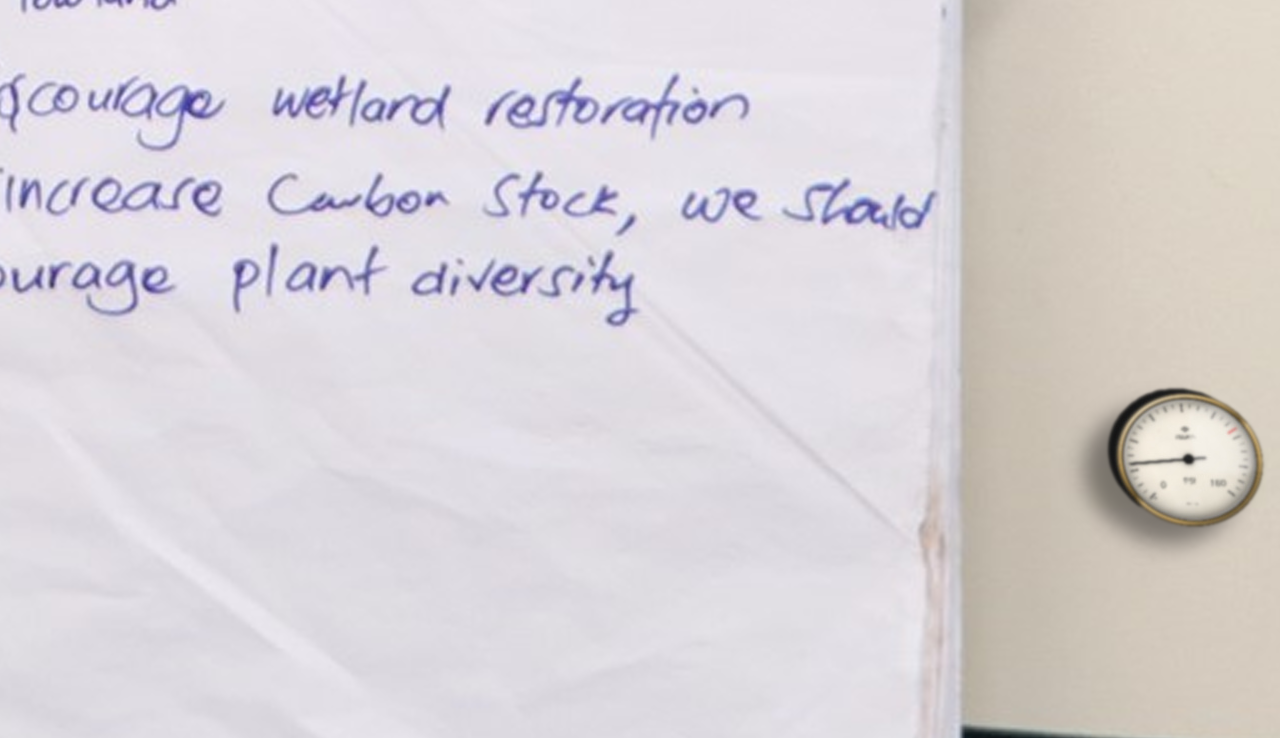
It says 25; psi
